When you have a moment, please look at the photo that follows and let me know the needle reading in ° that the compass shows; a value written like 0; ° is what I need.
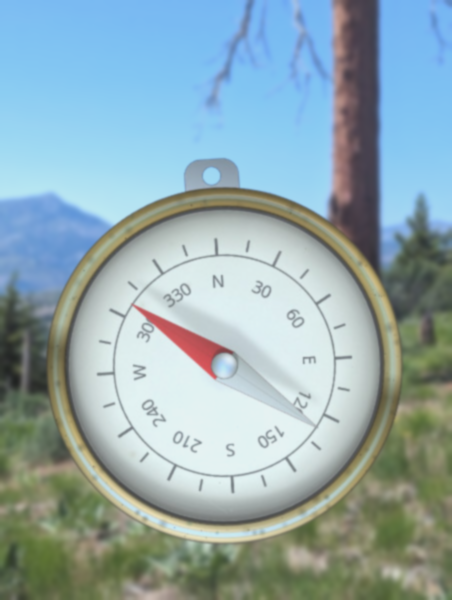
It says 307.5; °
